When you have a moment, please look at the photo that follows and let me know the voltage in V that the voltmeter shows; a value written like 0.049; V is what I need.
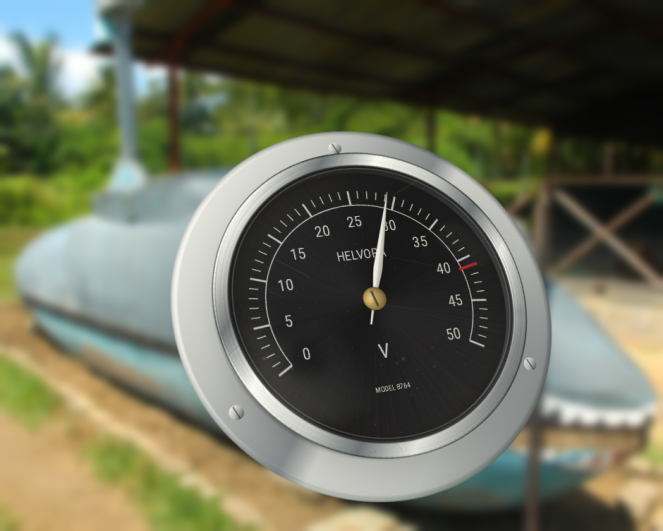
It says 29; V
